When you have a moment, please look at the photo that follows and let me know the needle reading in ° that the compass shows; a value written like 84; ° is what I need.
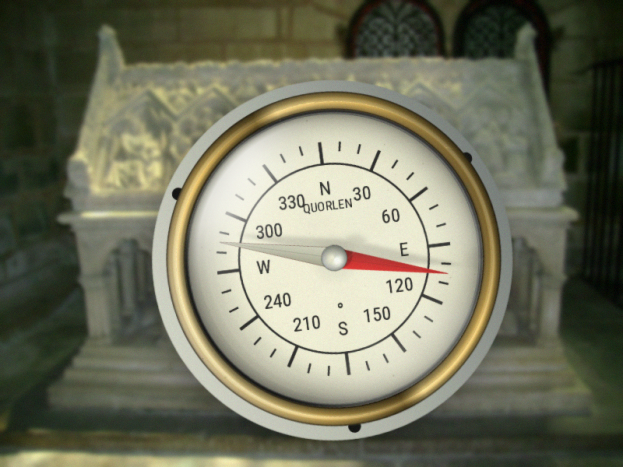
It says 105; °
